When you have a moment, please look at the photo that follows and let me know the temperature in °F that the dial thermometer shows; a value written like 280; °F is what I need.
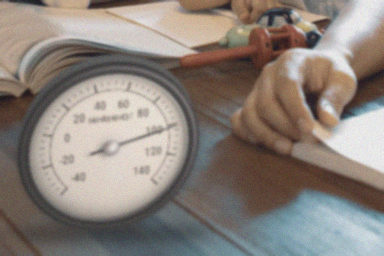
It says 100; °F
